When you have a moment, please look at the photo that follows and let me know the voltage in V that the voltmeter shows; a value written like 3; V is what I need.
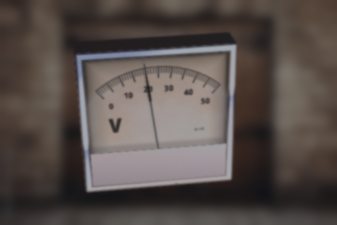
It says 20; V
